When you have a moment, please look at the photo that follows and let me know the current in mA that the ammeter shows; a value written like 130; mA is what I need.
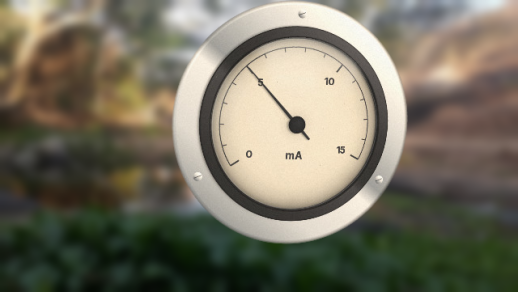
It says 5; mA
